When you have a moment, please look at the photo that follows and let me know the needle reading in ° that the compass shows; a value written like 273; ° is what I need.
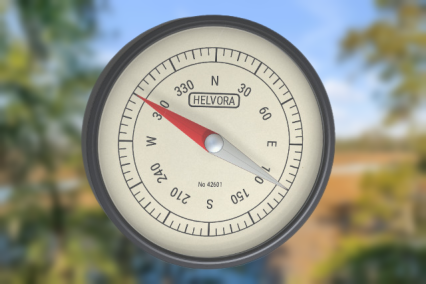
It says 300; °
